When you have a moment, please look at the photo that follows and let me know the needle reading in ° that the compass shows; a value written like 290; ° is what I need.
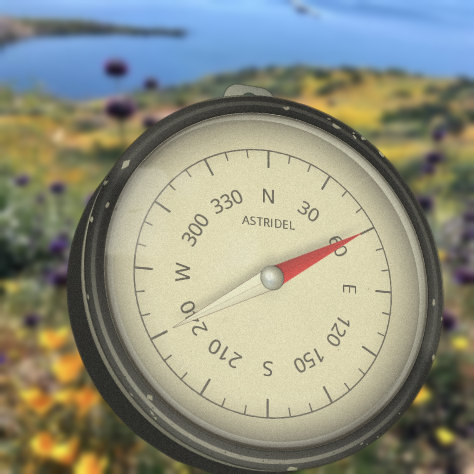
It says 60; °
